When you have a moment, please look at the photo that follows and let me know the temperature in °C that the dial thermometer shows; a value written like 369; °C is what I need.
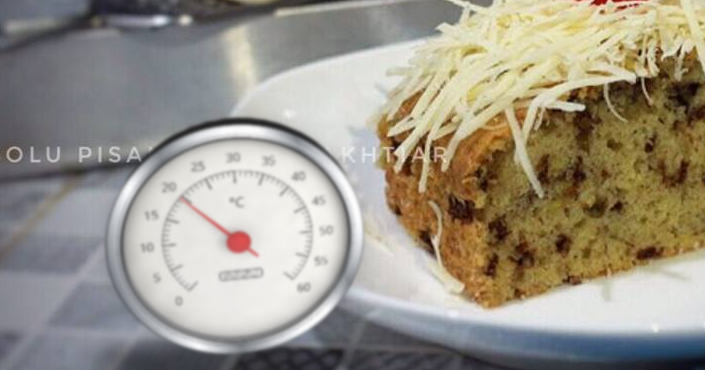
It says 20; °C
